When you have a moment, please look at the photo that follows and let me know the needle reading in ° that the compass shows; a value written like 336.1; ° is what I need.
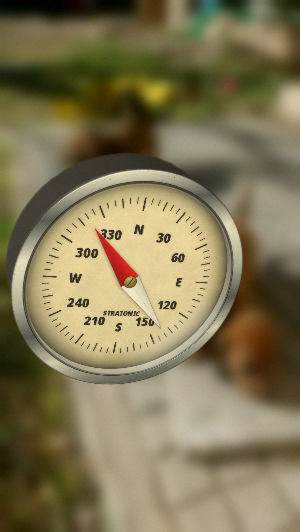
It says 320; °
